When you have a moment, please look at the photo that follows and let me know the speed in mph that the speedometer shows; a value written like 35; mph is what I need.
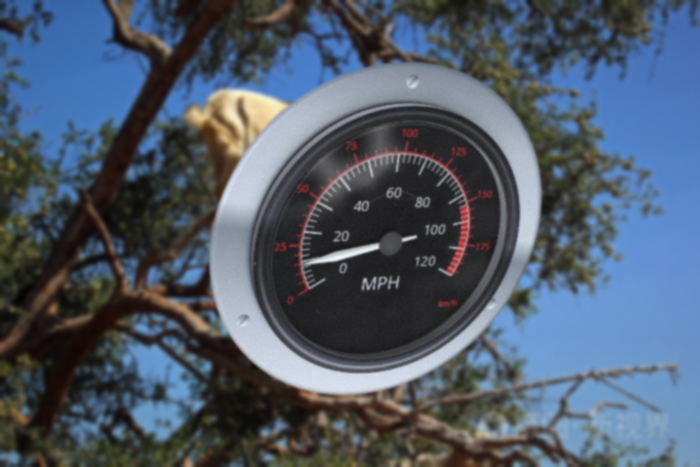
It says 10; mph
